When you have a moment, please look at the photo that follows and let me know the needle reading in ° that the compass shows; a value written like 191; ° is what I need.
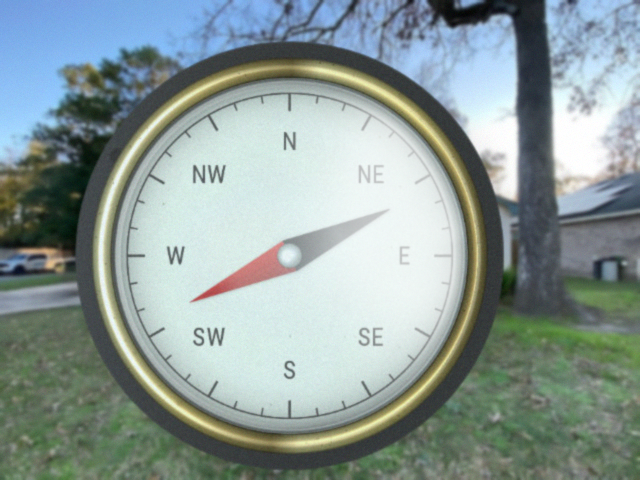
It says 245; °
